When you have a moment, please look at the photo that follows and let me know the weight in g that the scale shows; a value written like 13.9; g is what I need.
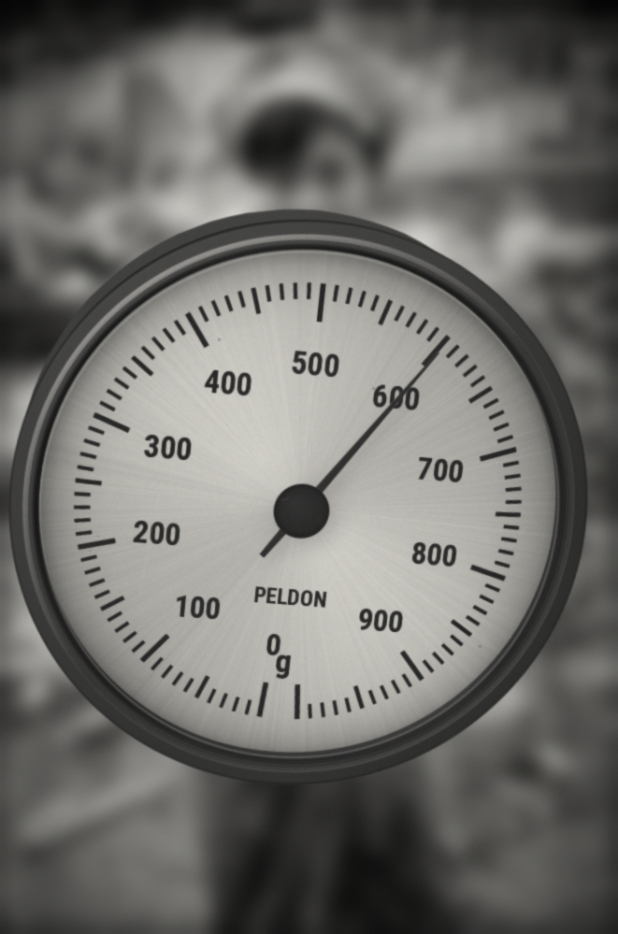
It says 600; g
